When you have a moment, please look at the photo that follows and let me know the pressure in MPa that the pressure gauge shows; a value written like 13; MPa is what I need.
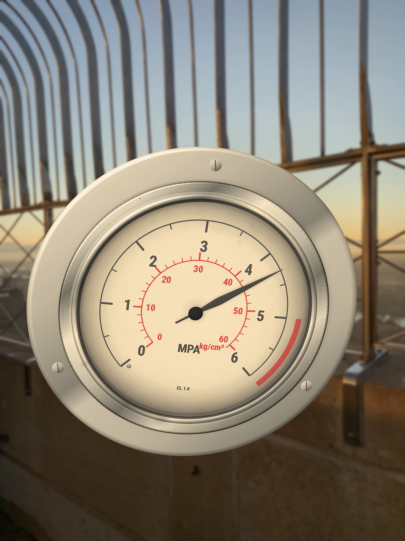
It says 4.25; MPa
